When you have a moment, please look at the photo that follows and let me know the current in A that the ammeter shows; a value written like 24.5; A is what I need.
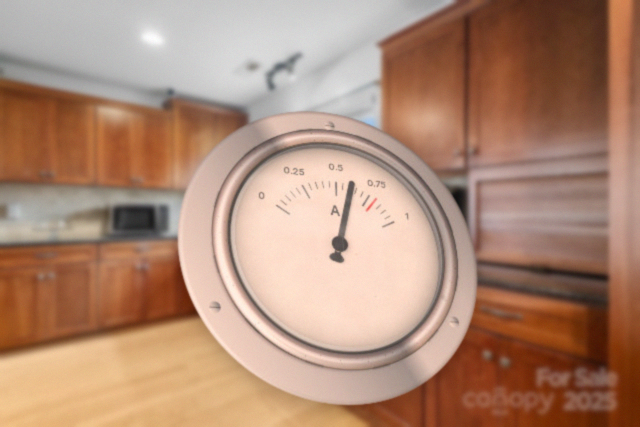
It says 0.6; A
